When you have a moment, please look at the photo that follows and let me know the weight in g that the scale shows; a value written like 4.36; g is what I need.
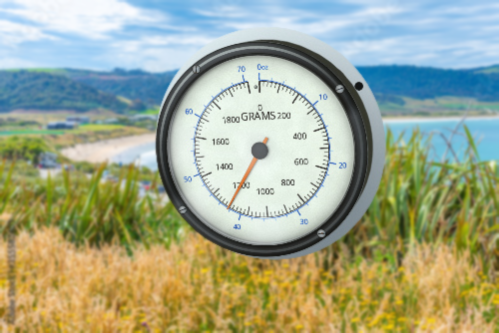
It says 1200; g
